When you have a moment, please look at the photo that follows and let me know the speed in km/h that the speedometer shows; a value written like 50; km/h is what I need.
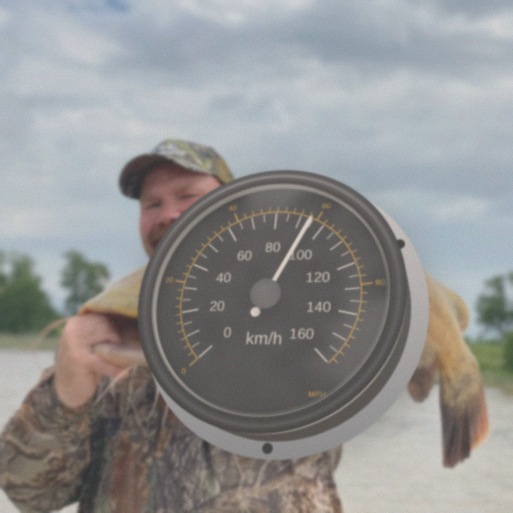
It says 95; km/h
